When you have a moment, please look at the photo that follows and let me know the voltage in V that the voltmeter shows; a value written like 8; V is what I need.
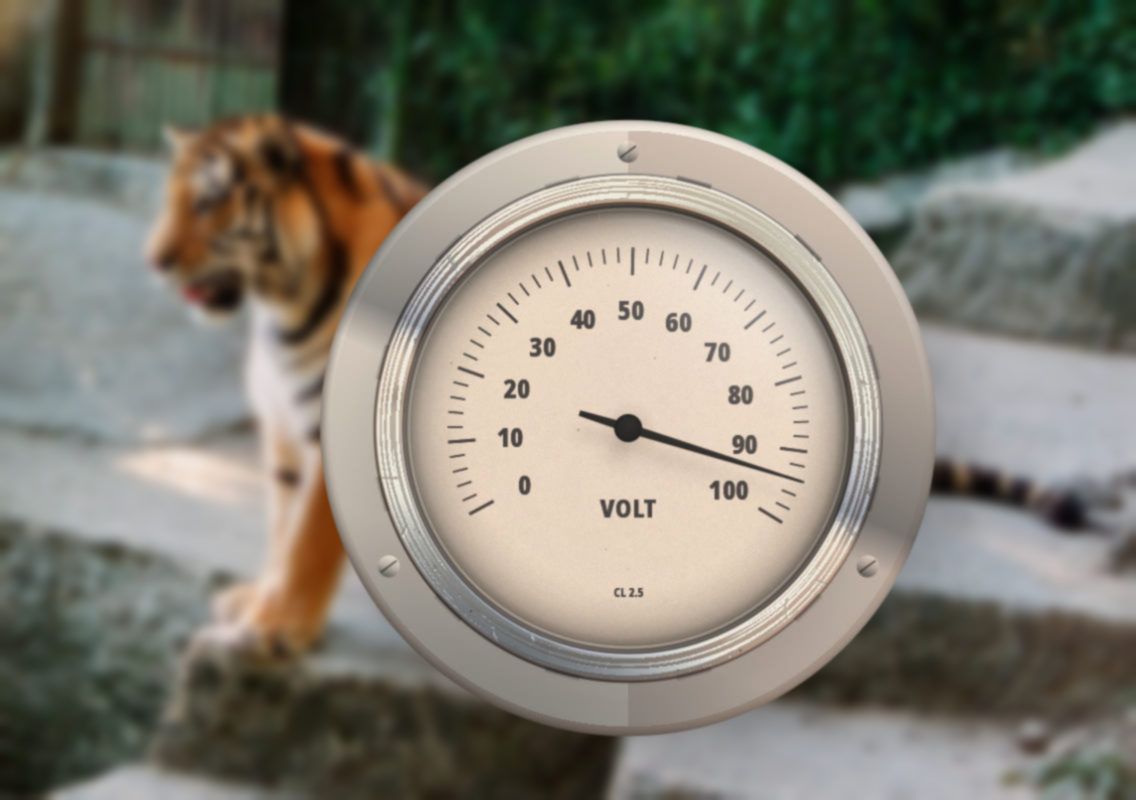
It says 94; V
